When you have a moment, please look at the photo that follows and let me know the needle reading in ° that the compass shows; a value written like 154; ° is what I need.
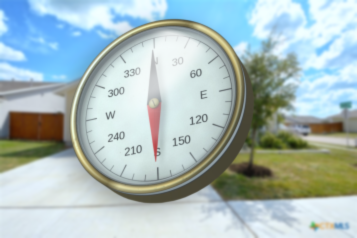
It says 180; °
